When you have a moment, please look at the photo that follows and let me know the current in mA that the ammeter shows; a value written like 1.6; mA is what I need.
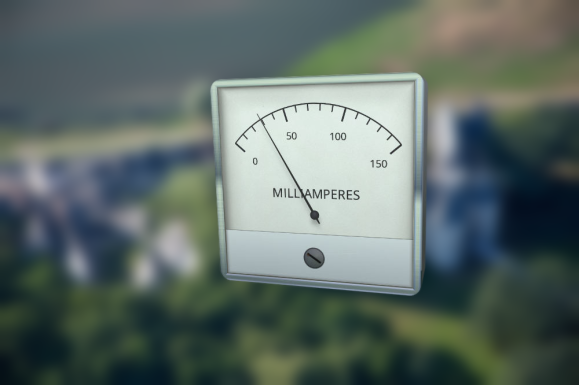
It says 30; mA
